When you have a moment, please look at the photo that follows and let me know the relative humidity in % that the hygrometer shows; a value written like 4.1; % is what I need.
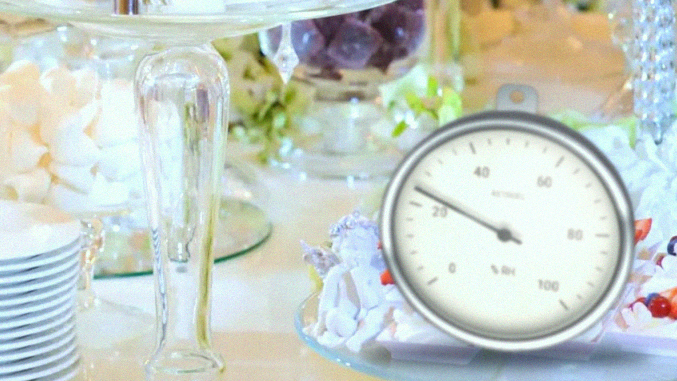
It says 24; %
